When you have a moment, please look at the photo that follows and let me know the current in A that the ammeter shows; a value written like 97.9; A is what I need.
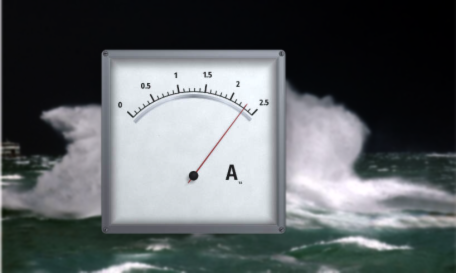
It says 2.3; A
